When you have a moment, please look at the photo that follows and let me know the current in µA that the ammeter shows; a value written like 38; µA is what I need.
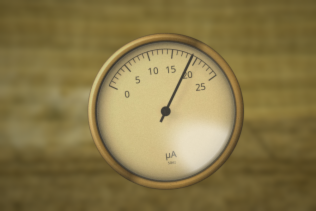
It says 19; µA
